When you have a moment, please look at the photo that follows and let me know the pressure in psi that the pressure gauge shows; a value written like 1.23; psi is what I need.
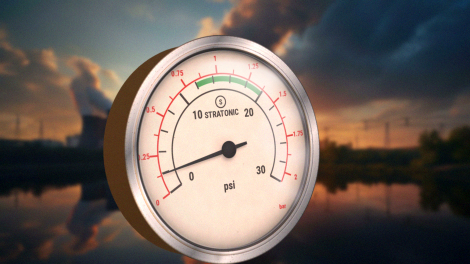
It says 2; psi
